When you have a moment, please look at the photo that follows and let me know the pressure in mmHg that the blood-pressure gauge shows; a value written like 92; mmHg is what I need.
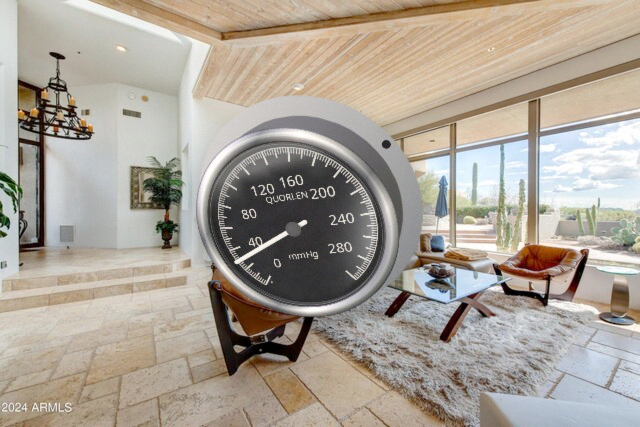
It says 30; mmHg
